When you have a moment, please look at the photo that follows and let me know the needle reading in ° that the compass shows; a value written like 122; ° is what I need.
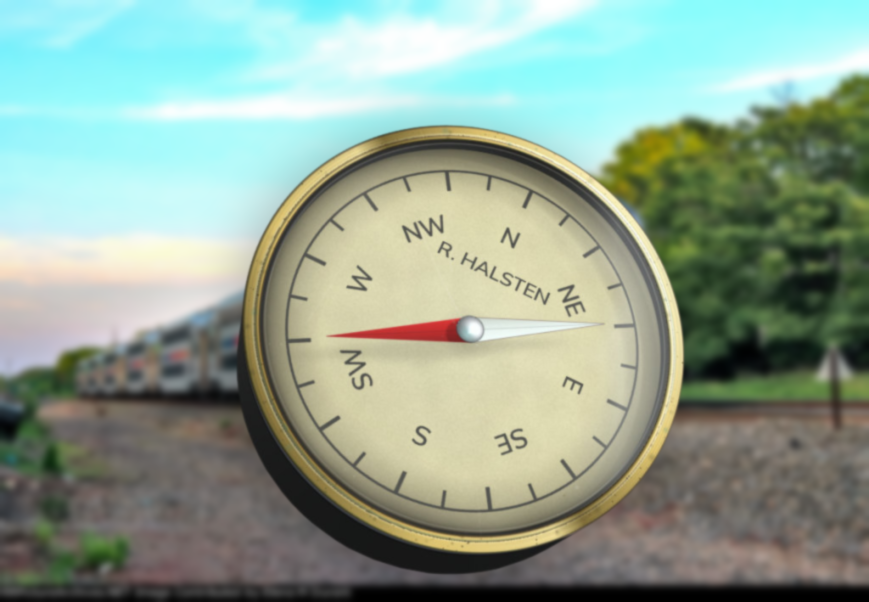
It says 240; °
